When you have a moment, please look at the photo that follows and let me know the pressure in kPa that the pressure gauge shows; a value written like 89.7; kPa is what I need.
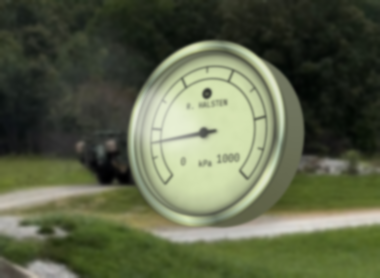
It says 150; kPa
